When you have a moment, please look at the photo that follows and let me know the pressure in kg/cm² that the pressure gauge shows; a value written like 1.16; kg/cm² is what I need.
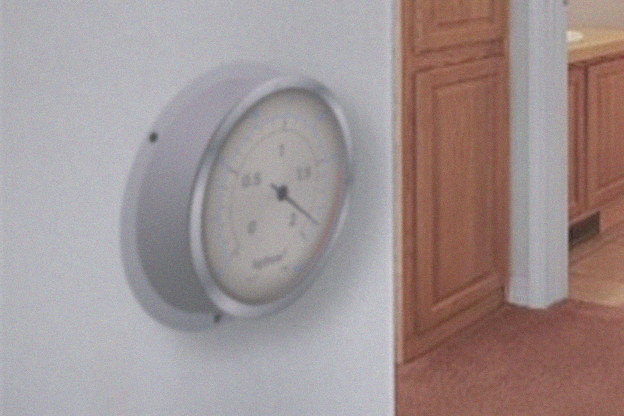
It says 1.9; kg/cm²
